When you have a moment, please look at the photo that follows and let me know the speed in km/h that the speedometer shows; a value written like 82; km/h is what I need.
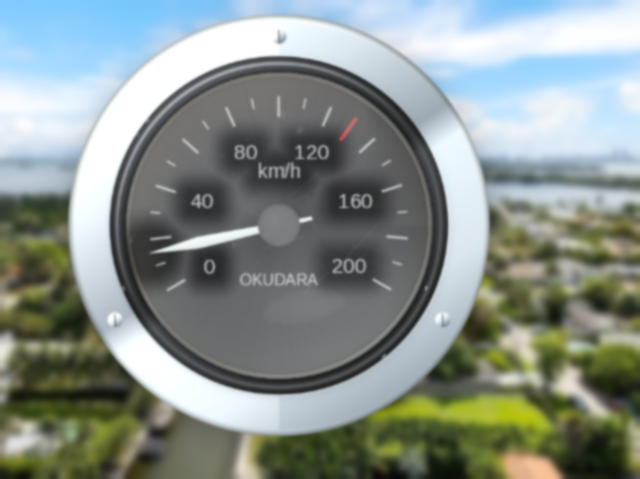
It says 15; km/h
